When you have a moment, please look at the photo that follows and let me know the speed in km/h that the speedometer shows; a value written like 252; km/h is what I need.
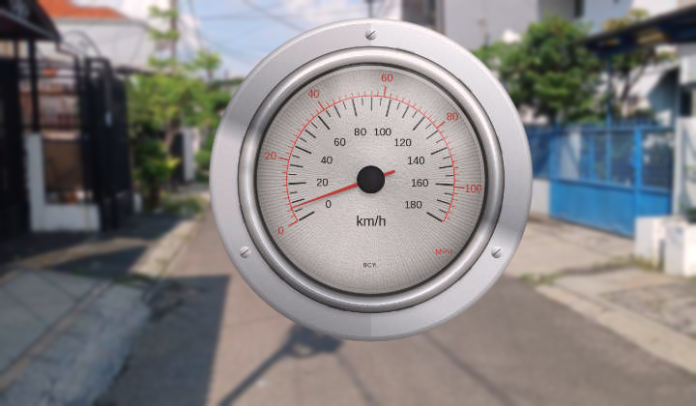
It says 7.5; km/h
